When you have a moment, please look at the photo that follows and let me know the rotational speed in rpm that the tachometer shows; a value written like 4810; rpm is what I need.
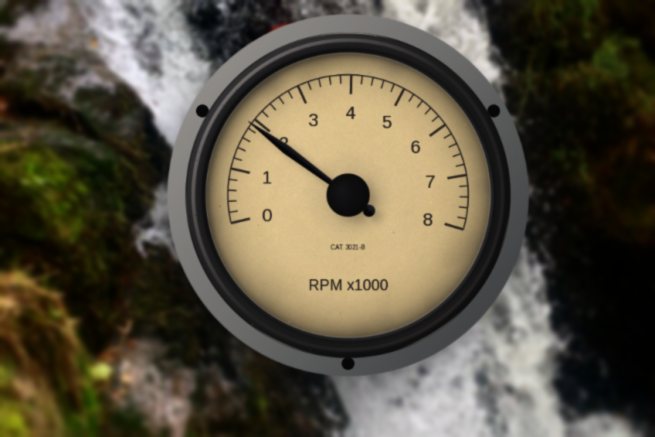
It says 1900; rpm
